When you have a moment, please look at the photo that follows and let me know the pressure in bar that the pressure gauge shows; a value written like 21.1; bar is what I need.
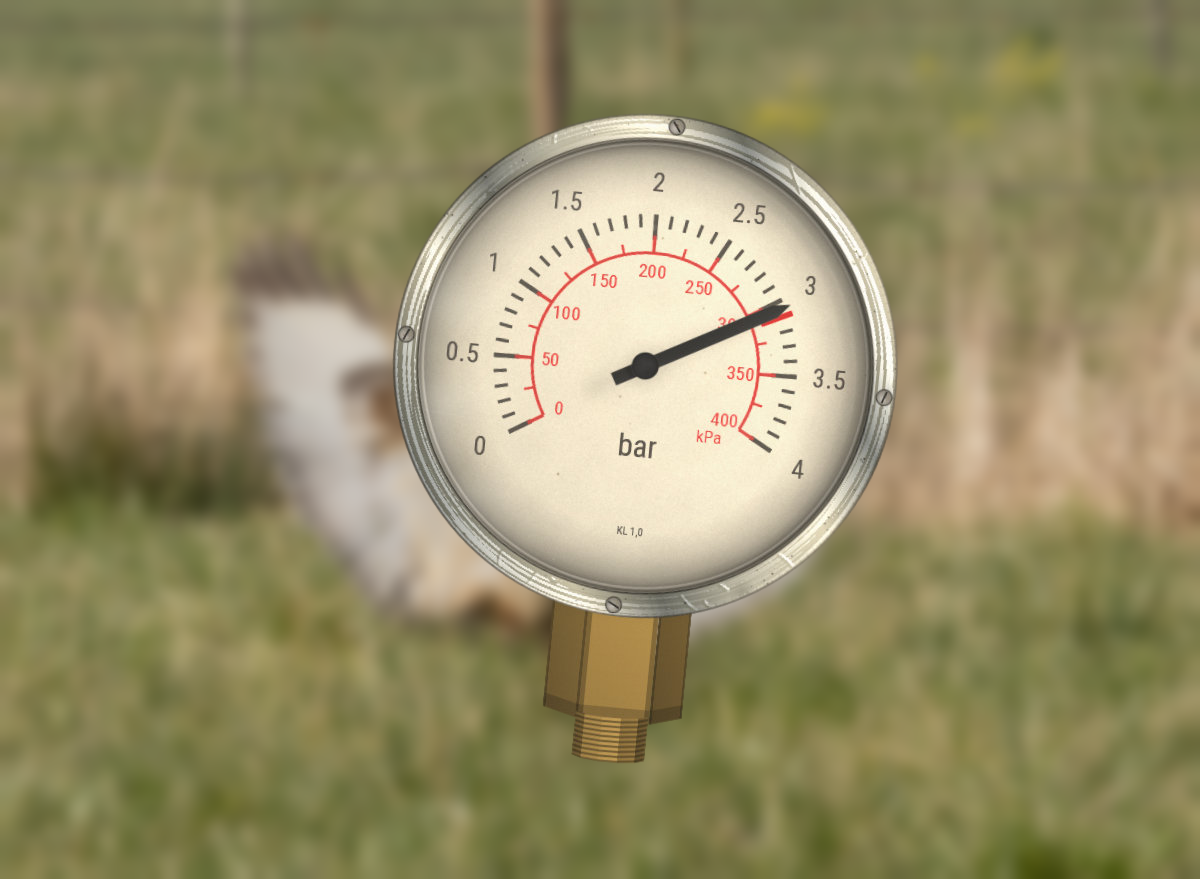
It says 3.05; bar
